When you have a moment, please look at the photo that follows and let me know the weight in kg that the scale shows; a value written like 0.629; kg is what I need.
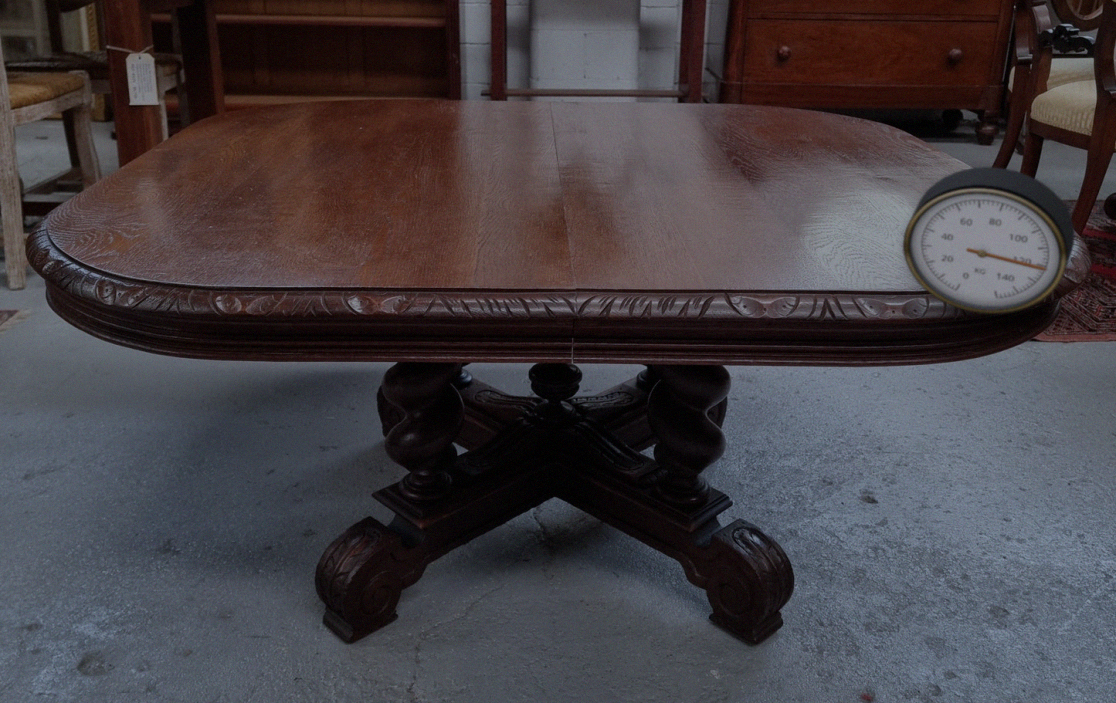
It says 120; kg
